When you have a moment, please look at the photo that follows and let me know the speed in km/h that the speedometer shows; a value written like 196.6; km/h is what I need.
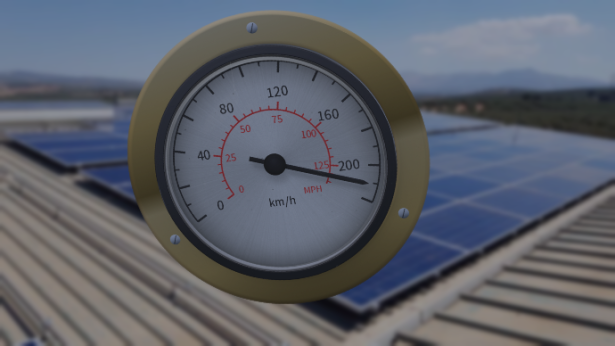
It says 210; km/h
